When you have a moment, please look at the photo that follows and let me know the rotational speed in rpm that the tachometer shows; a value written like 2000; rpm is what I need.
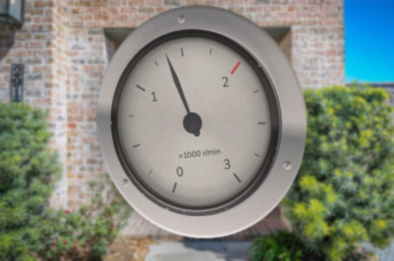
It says 1375; rpm
